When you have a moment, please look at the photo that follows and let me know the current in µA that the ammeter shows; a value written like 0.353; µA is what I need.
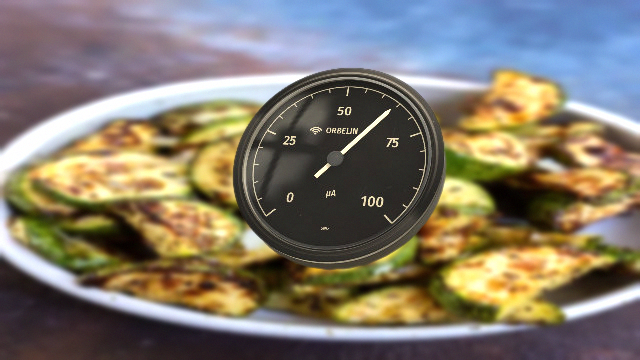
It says 65; µA
